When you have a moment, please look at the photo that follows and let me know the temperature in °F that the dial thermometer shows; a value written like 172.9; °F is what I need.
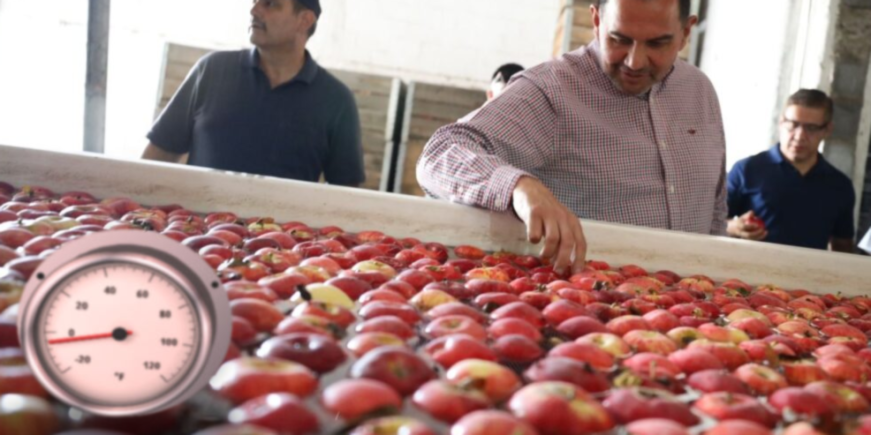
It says -4; °F
